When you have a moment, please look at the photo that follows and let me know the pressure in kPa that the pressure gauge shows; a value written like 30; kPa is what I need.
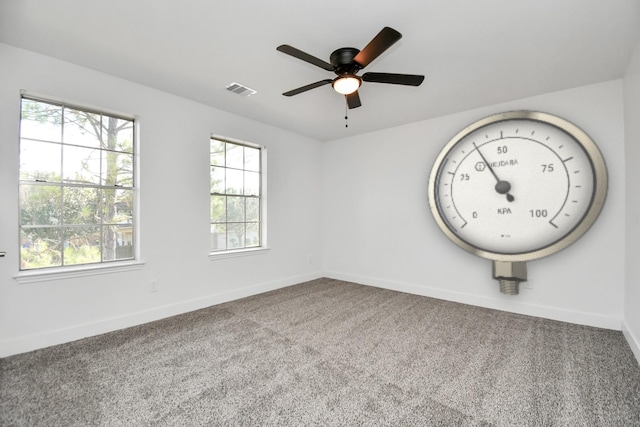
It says 40; kPa
